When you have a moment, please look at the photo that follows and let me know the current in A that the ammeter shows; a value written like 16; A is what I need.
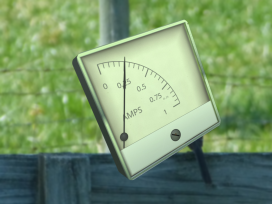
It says 0.25; A
